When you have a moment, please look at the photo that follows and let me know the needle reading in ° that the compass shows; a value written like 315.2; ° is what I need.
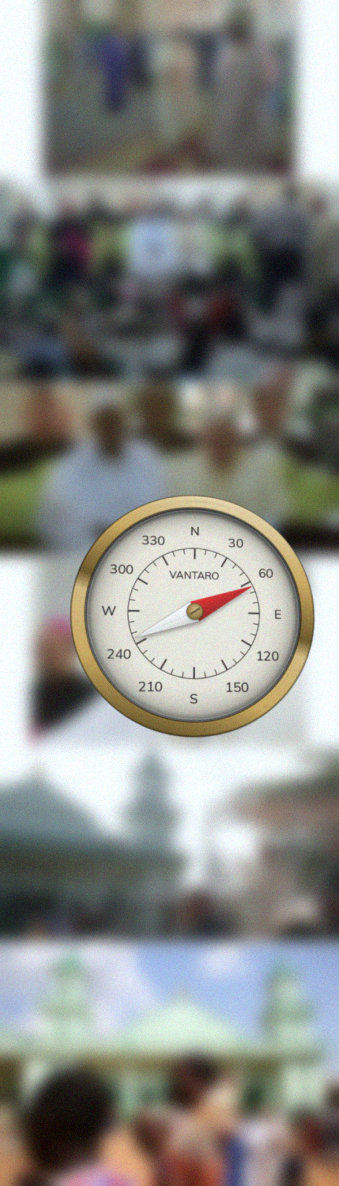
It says 65; °
